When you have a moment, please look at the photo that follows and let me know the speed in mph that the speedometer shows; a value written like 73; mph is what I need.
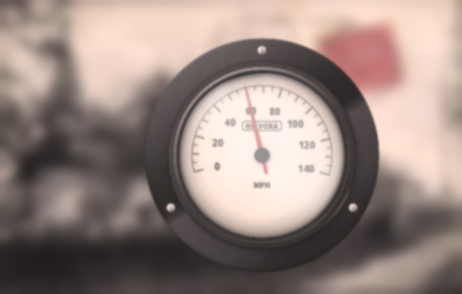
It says 60; mph
